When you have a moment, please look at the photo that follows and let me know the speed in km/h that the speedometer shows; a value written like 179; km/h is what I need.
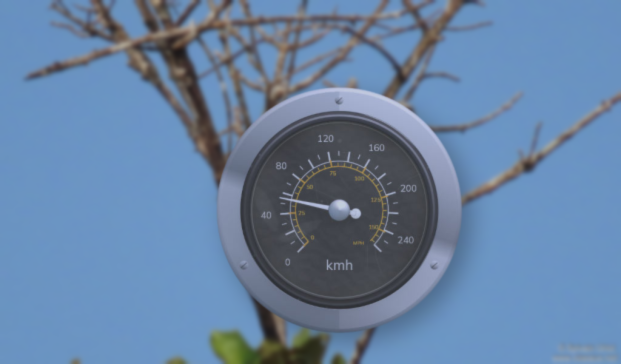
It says 55; km/h
